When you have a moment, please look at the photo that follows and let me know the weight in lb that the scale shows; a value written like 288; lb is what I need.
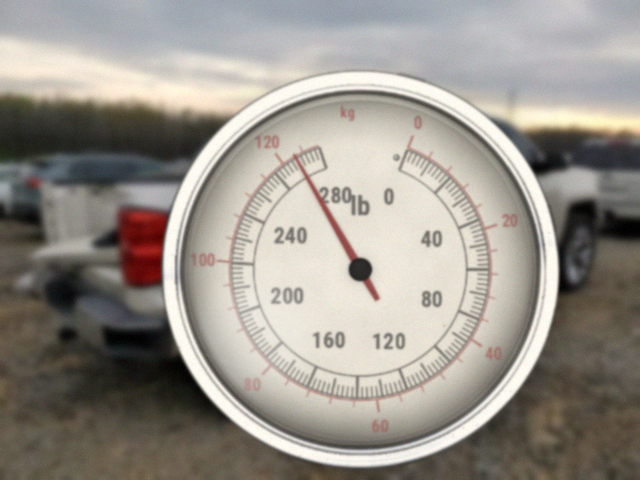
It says 270; lb
